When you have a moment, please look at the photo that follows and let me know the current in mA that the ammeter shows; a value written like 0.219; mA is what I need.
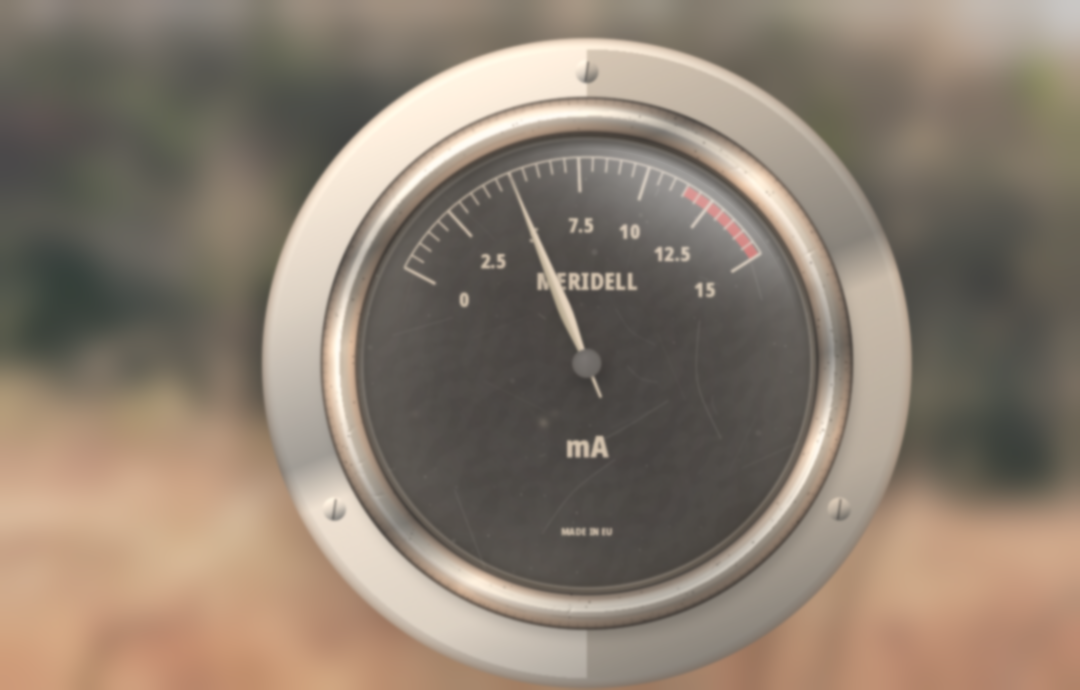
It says 5; mA
